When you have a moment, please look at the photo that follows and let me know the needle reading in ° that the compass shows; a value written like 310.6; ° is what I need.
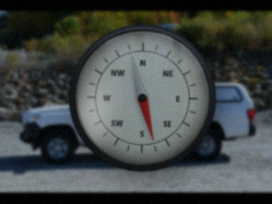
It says 165; °
